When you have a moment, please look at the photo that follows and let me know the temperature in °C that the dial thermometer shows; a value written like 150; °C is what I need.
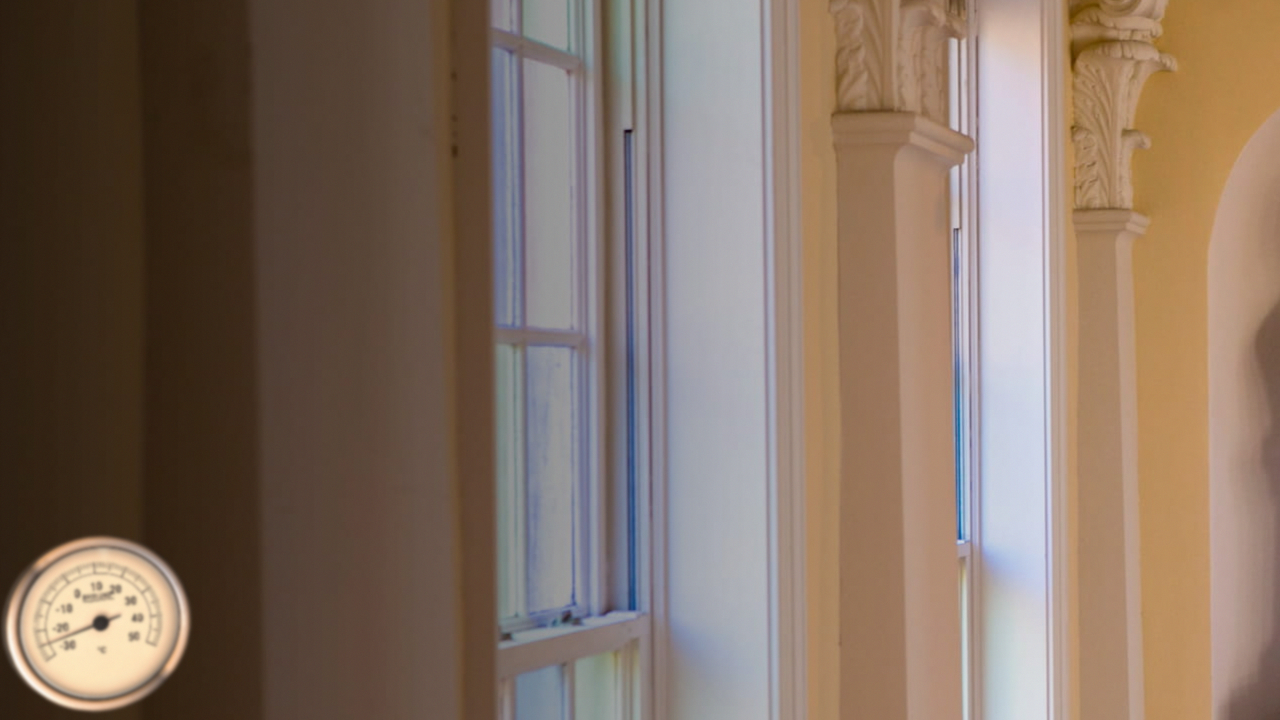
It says -25; °C
